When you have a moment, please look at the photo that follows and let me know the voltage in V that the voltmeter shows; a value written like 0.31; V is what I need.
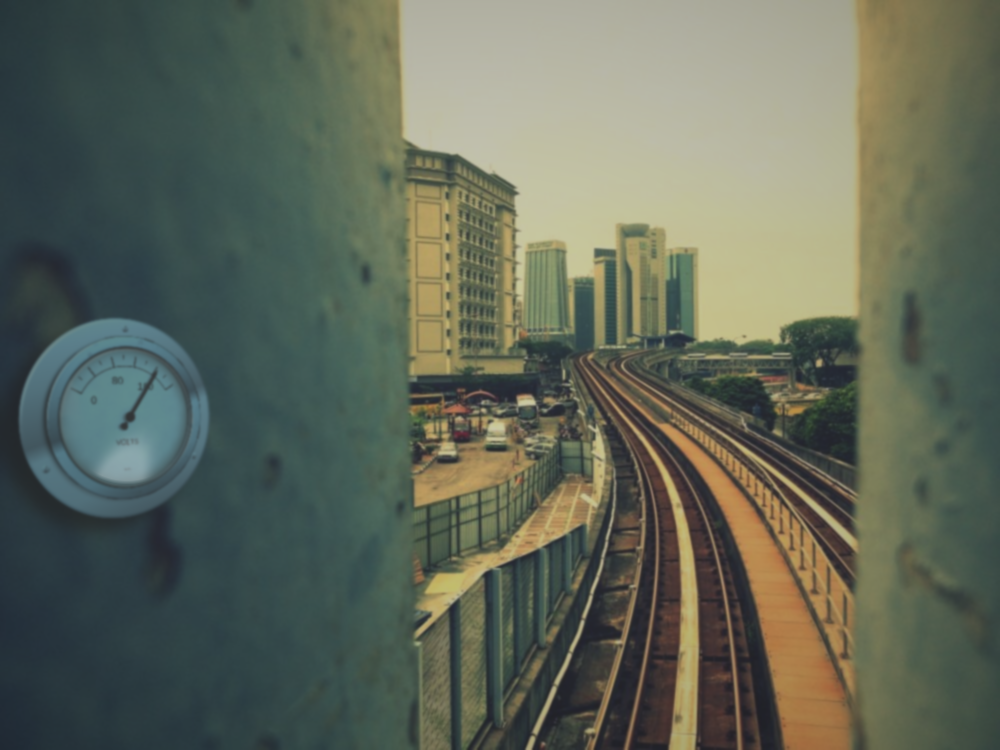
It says 160; V
